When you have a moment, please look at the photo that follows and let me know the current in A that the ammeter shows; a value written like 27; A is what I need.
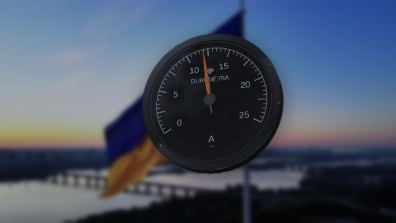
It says 12; A
